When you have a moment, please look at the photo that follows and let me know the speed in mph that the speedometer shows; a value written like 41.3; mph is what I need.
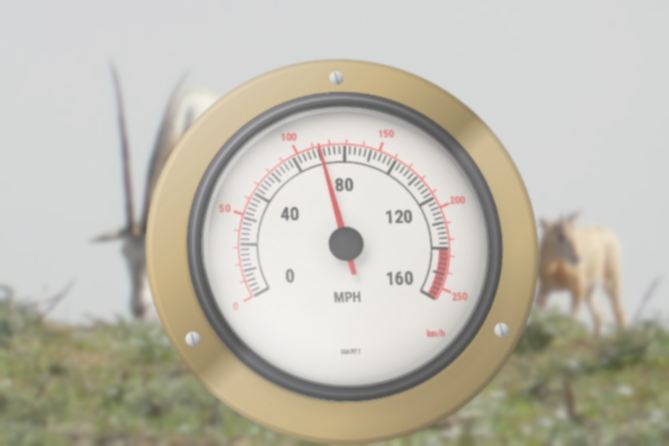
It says 70; mph
